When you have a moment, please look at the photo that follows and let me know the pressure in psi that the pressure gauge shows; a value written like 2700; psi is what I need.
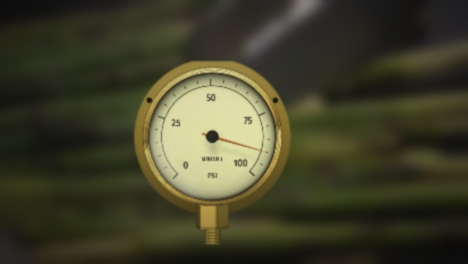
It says 90; psi
